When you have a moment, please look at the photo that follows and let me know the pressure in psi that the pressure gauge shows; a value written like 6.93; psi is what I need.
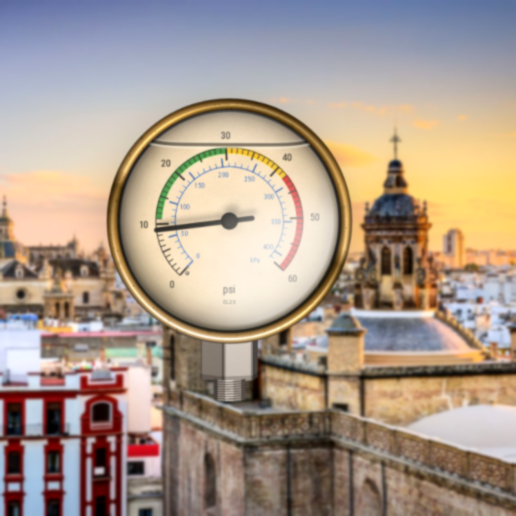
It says 9; psi
